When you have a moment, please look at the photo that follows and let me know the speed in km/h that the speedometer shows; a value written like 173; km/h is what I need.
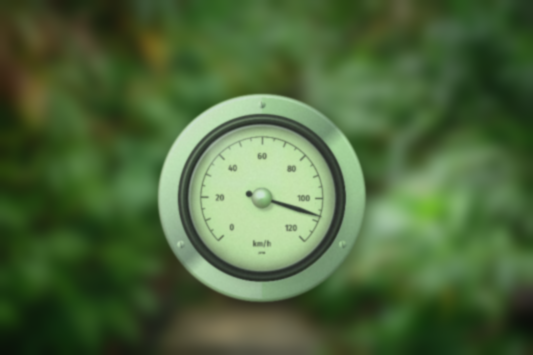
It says 107.5; km/h
